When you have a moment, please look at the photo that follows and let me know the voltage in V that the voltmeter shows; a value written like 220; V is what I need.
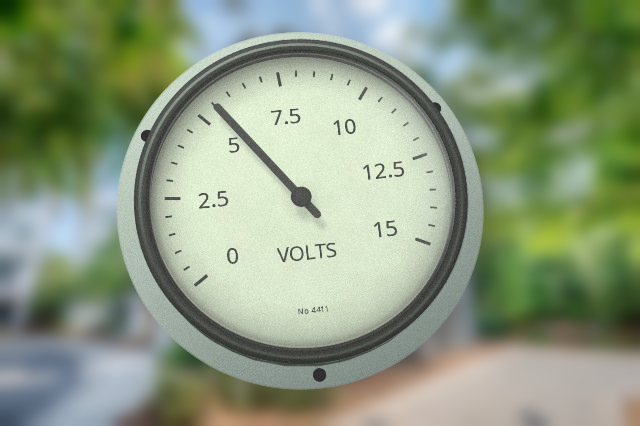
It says 5.5; V
